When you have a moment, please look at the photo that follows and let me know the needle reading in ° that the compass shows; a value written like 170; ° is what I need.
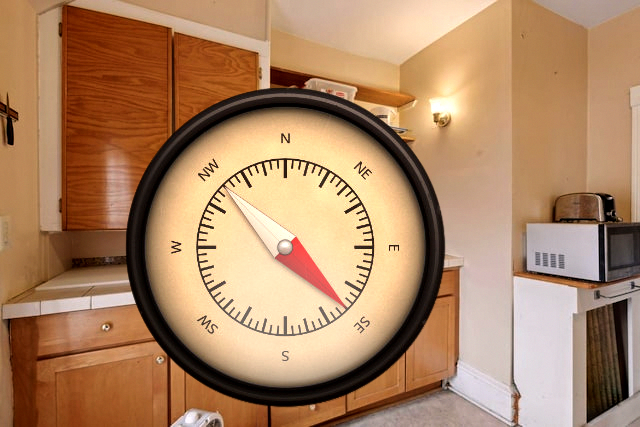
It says 135; °
